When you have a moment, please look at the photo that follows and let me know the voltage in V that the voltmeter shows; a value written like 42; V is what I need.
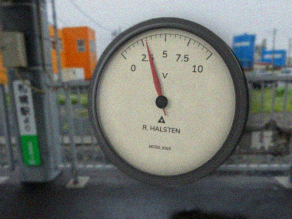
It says 3; V
